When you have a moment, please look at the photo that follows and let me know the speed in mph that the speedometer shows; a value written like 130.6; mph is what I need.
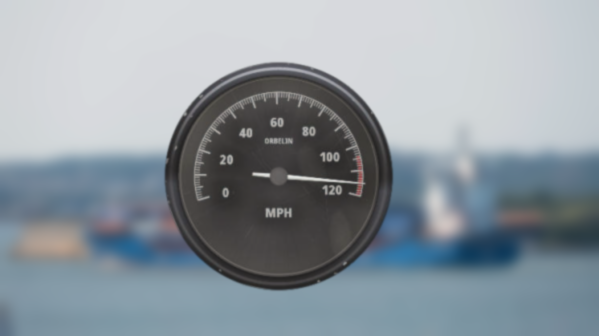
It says 115; mph
